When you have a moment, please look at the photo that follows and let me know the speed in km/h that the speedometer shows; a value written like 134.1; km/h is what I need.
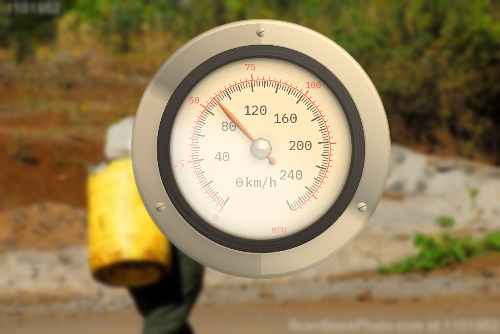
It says 90; km/h
